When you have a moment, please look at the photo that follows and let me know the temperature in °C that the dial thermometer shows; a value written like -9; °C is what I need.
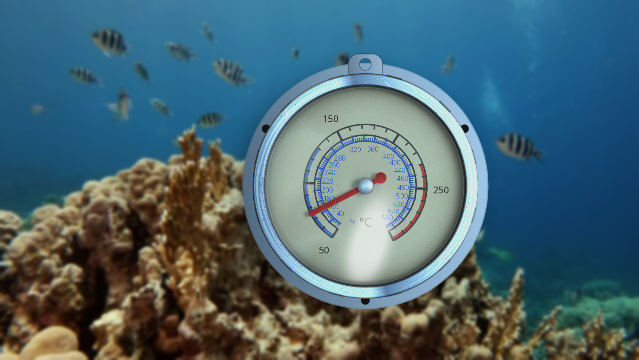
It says 75; °C
